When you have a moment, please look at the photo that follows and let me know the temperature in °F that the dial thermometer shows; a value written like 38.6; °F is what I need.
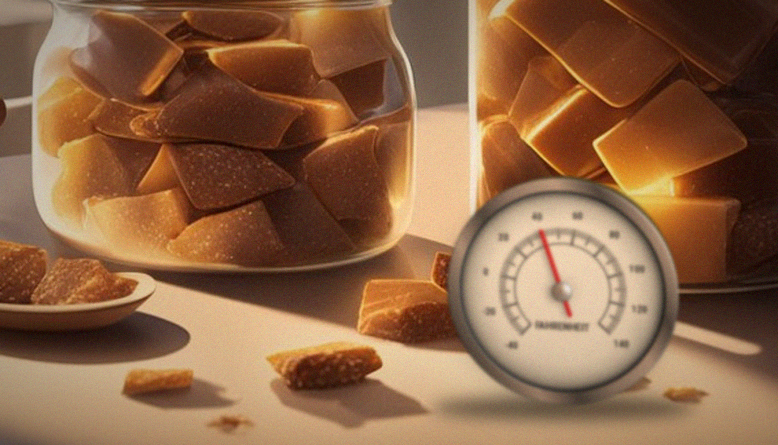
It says 40; °F
